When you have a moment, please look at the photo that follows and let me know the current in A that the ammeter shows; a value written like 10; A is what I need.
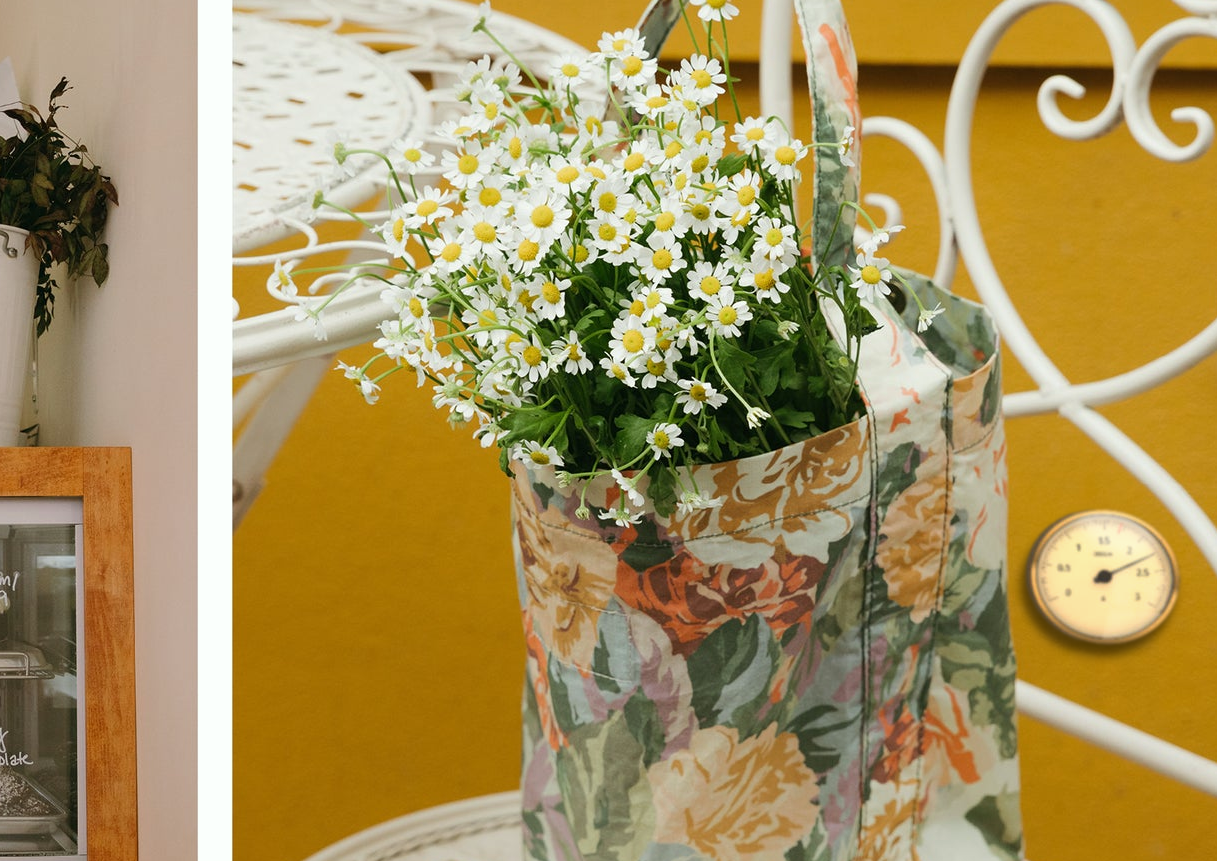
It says 2.25; A
